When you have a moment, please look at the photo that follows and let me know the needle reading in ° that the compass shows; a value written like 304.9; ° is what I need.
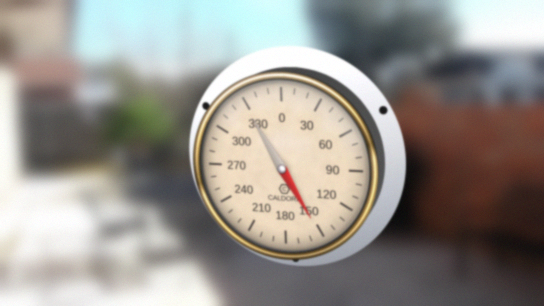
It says 150; °
